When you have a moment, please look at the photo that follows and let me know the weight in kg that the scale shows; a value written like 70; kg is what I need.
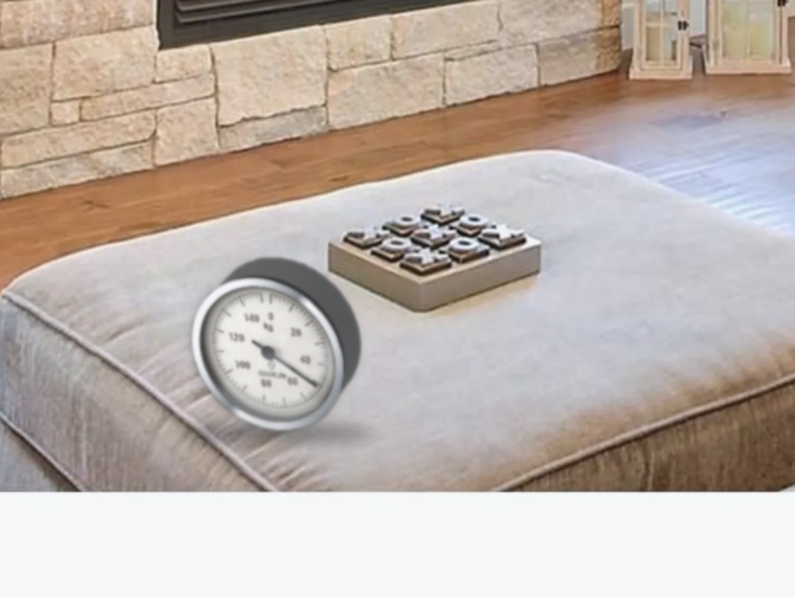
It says 50; kg
